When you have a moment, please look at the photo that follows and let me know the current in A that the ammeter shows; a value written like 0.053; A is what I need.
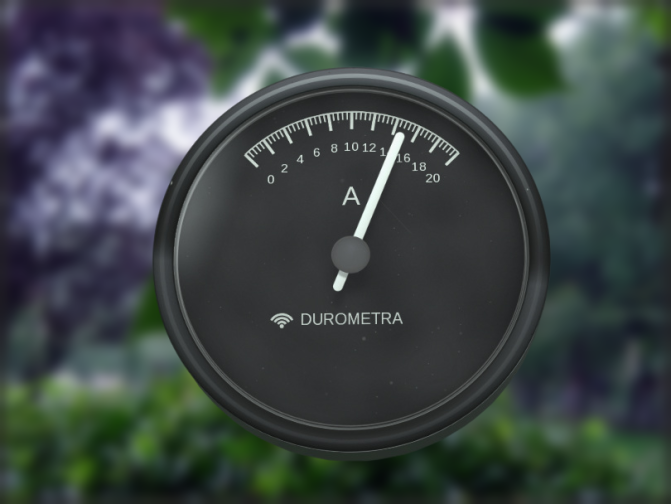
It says 14.8; A
